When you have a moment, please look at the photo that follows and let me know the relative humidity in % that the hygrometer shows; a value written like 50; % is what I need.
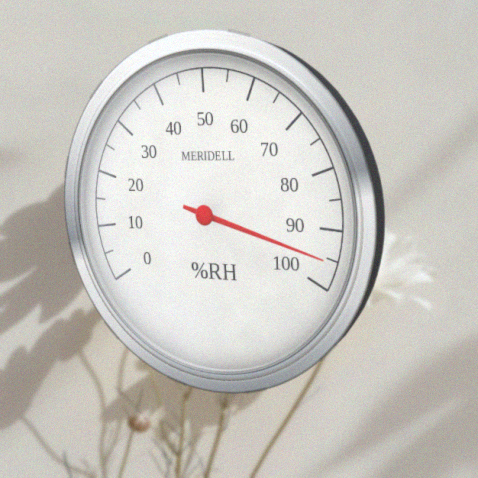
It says 95; %
